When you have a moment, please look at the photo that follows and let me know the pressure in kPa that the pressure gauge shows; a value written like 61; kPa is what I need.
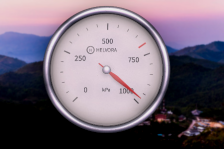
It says 975; kPa
